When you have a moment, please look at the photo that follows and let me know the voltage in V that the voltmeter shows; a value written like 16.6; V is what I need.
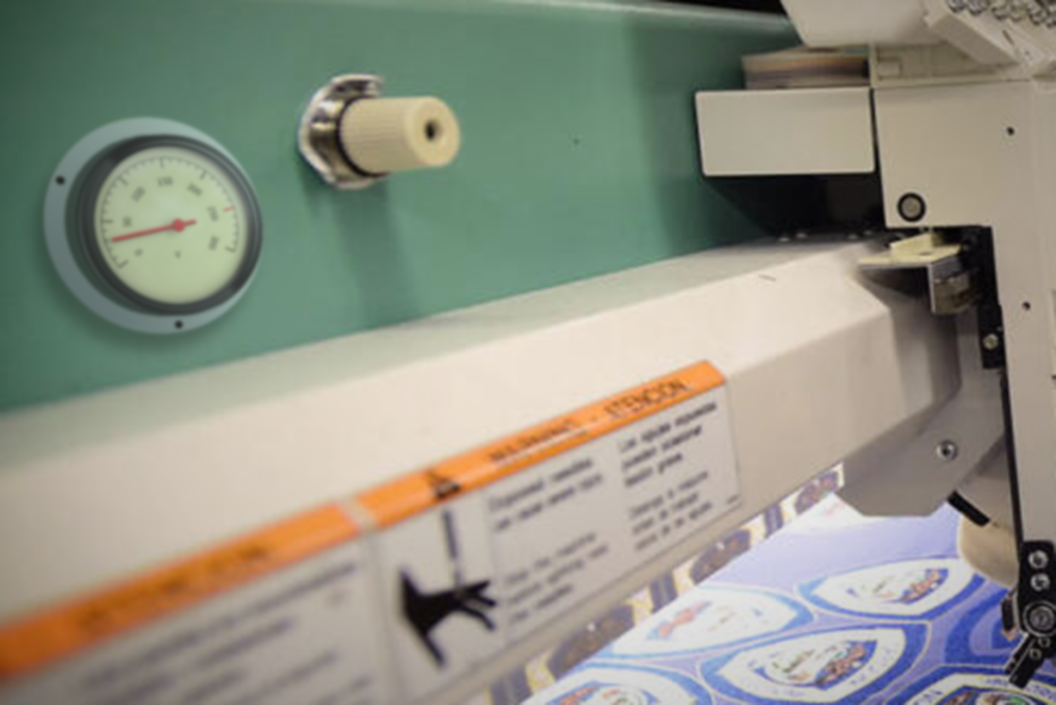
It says 30; V
